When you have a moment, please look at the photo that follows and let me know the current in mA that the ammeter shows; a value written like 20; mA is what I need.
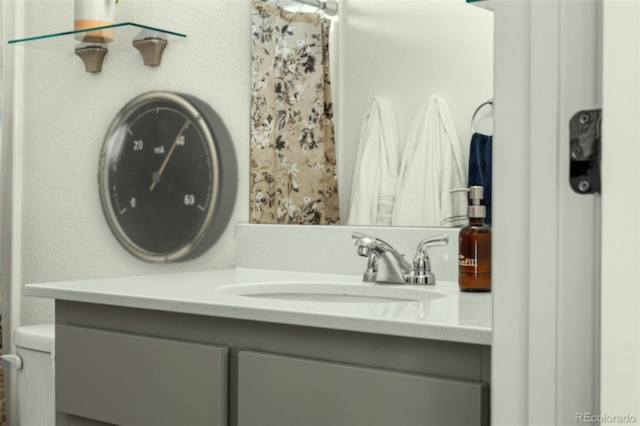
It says 40; mA
